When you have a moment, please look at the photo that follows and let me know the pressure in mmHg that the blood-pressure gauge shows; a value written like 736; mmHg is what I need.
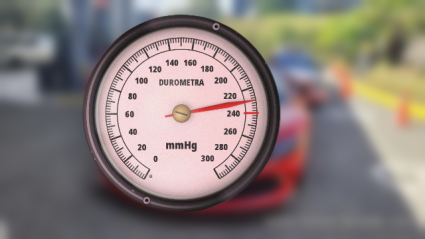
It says 230; mmHg
